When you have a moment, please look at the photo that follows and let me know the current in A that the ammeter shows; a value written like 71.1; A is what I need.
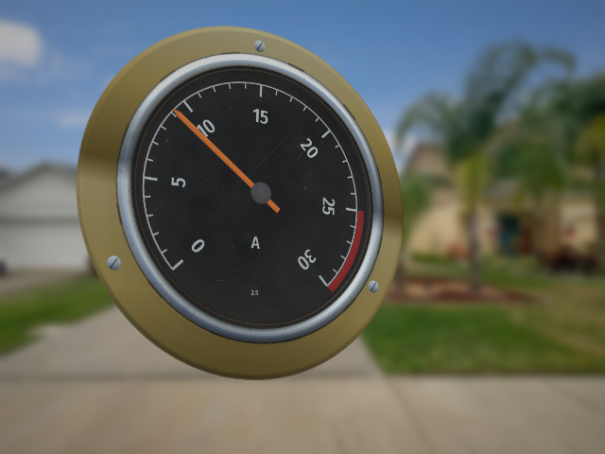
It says 9; A
